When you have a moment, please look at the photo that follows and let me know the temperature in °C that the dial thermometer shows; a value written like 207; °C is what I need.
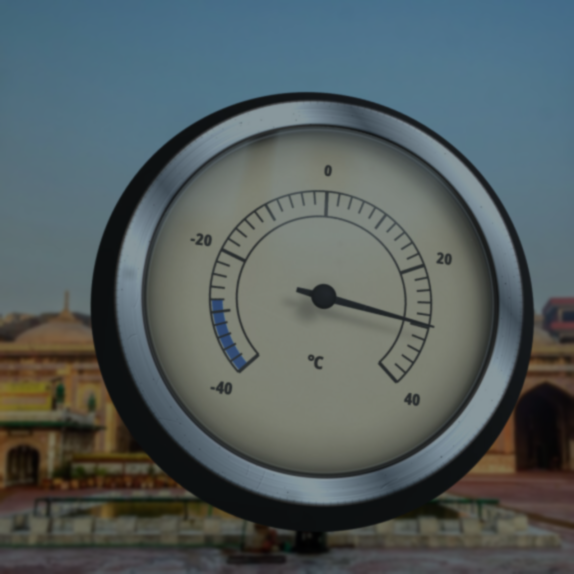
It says 30; °C
